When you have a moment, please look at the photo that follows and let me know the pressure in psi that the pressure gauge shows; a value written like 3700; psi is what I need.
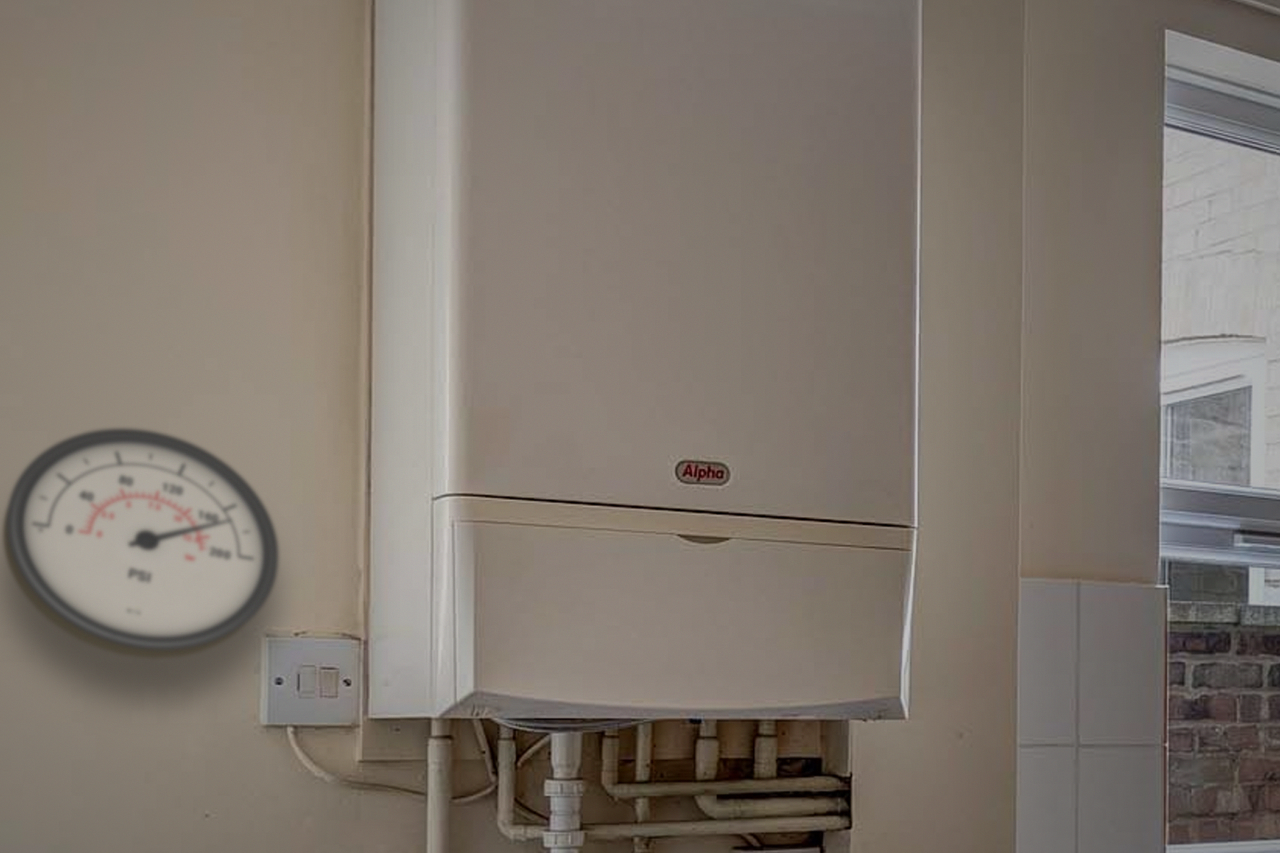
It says 170; psi
